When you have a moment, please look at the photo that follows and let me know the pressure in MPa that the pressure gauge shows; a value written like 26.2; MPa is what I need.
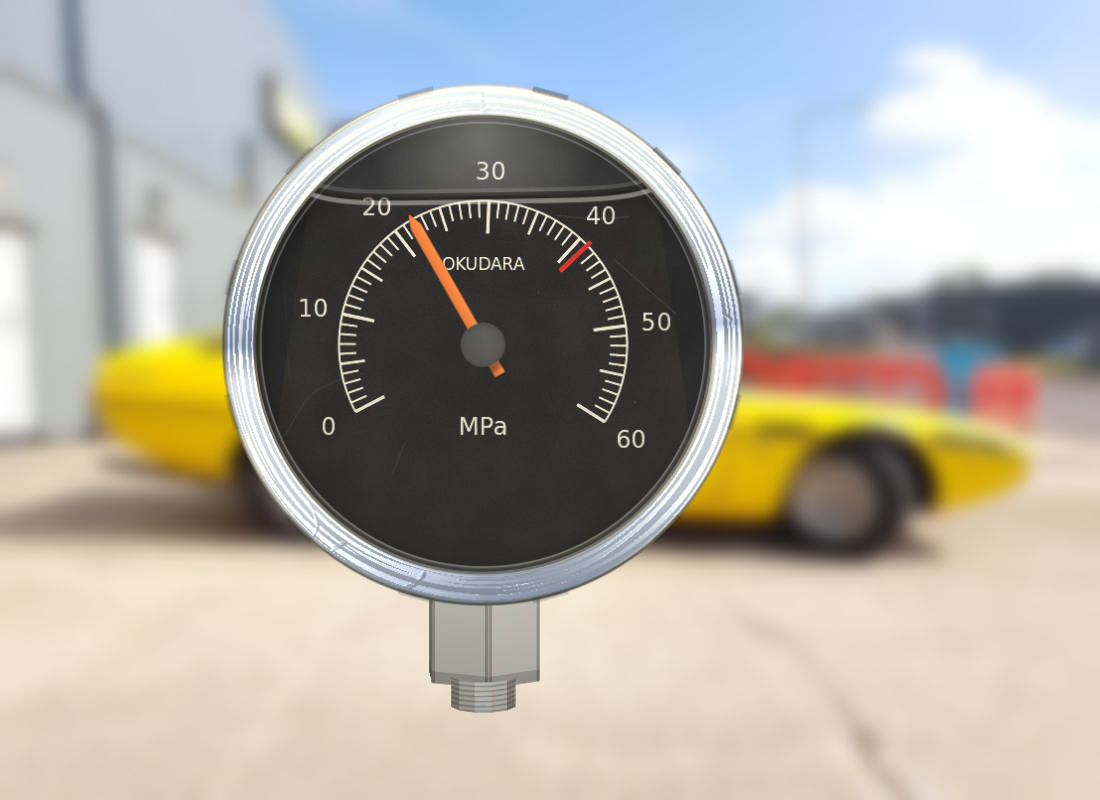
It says 22; MPa
